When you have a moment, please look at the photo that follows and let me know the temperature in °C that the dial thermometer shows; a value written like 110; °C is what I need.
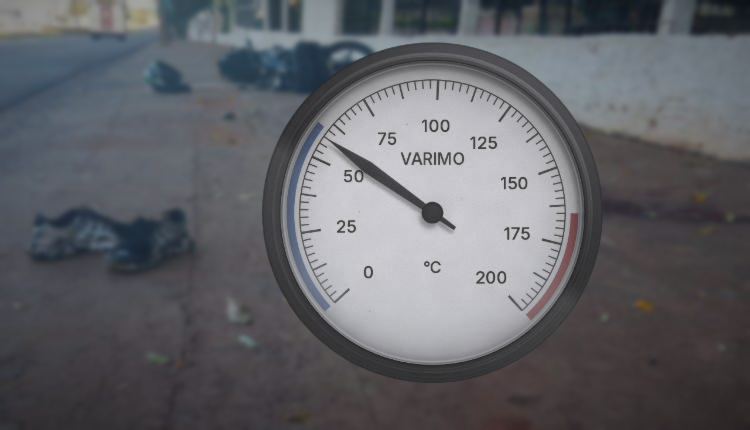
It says 57.5; °C
